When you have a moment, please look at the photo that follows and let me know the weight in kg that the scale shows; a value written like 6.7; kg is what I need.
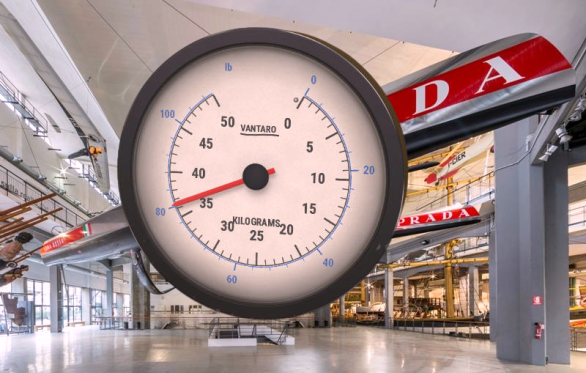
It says 36.5; kg
